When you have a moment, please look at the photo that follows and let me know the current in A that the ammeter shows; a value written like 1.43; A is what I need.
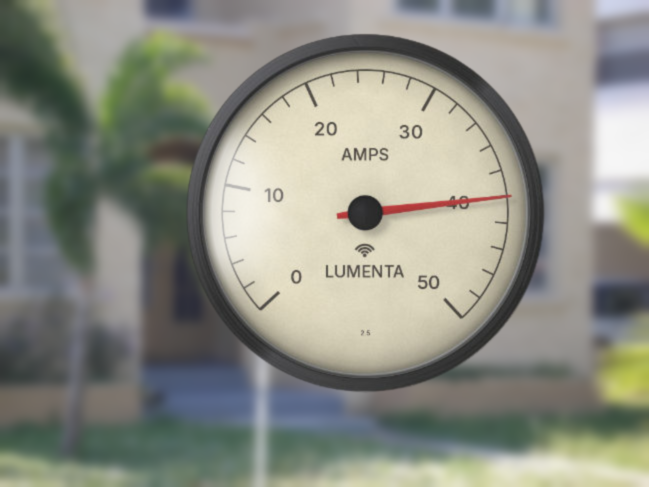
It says 40; A
